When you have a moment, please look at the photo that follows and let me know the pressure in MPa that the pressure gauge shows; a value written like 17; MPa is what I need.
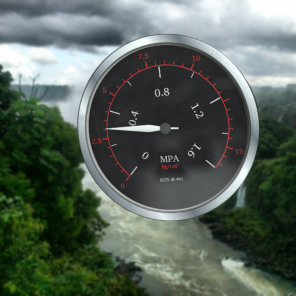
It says 0.3; MPa
